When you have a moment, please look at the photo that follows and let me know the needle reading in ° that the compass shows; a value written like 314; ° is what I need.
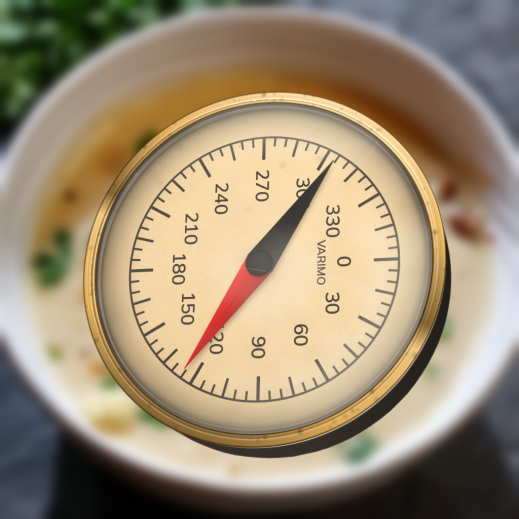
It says 125; °
